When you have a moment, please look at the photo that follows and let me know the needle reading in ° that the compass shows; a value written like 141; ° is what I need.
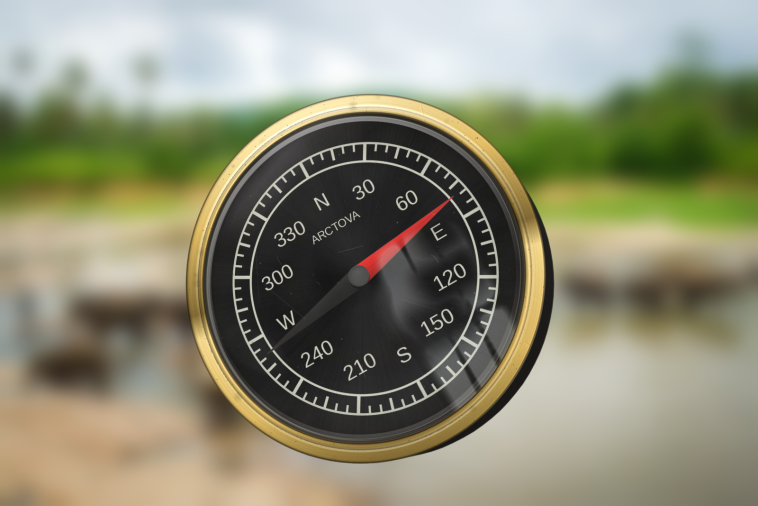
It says 80; °
